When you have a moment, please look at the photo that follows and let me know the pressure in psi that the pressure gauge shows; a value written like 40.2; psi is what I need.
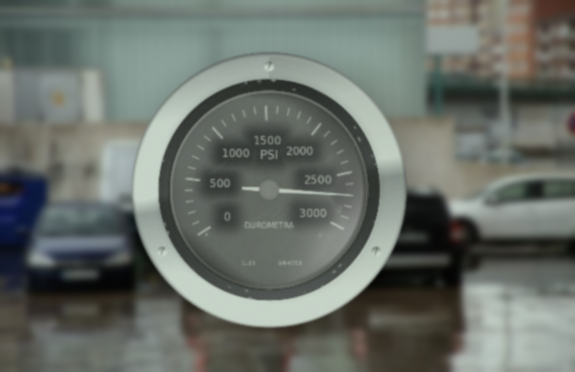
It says 2700; psi
